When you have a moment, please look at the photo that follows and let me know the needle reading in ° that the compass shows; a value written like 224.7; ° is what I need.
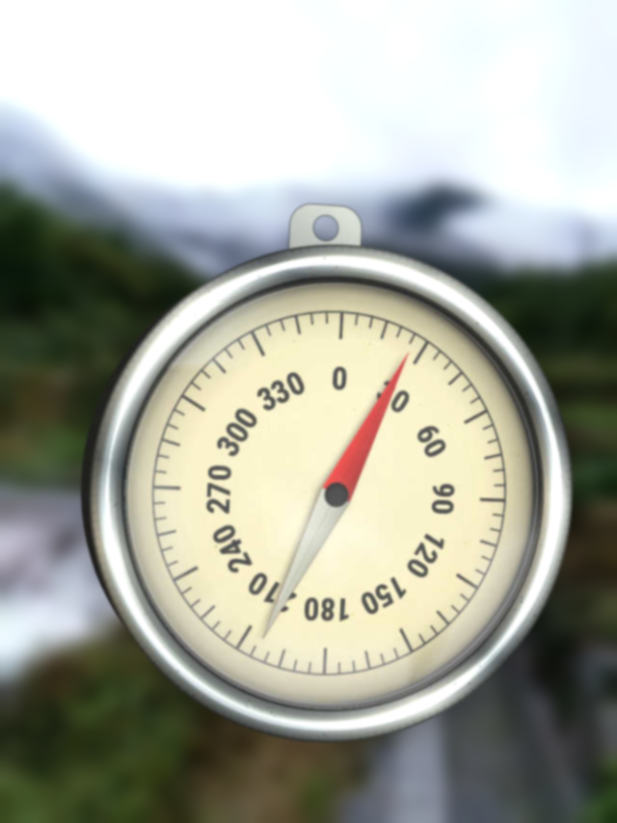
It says 25; °
